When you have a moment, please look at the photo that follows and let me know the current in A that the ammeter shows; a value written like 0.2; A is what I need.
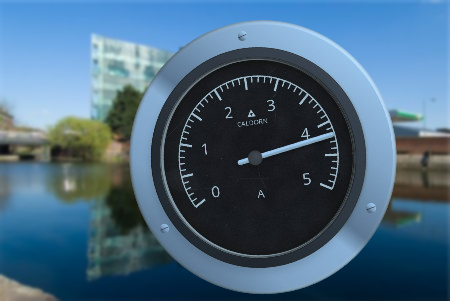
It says 4.2; A
